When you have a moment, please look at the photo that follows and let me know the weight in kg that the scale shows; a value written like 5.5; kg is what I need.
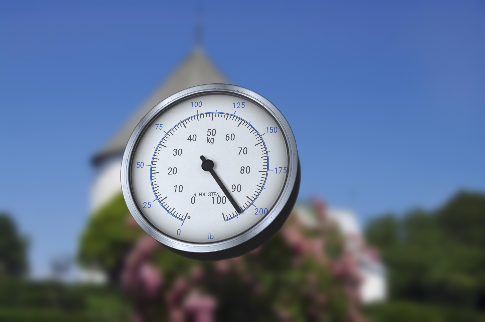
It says 95; kg
